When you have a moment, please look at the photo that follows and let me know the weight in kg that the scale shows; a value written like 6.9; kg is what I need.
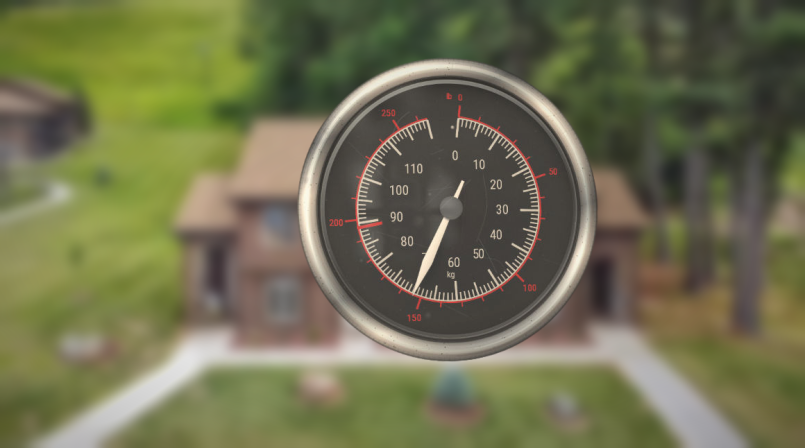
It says 70; kg
